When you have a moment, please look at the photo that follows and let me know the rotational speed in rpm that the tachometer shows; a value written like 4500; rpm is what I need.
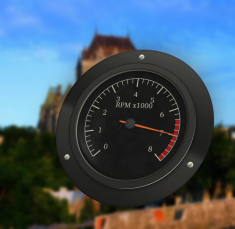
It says 7000; rpm
